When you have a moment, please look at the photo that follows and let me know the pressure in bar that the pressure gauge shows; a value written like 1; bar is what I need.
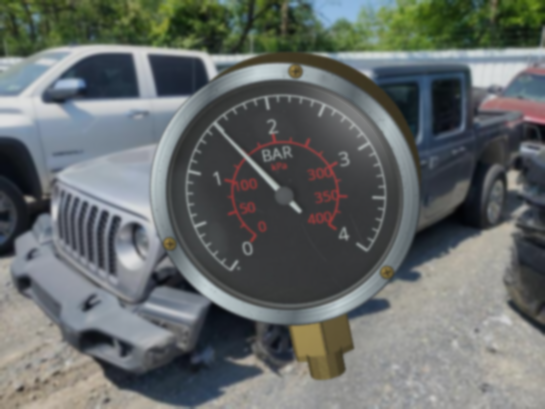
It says 1.5; bar
